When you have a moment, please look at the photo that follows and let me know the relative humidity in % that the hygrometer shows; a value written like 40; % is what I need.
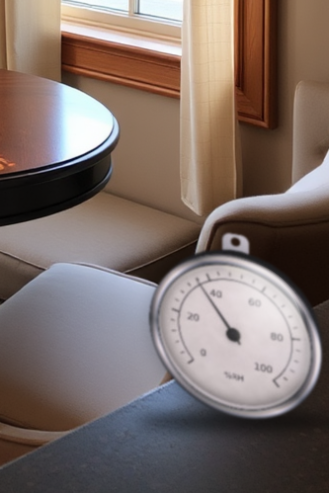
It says 36; %
